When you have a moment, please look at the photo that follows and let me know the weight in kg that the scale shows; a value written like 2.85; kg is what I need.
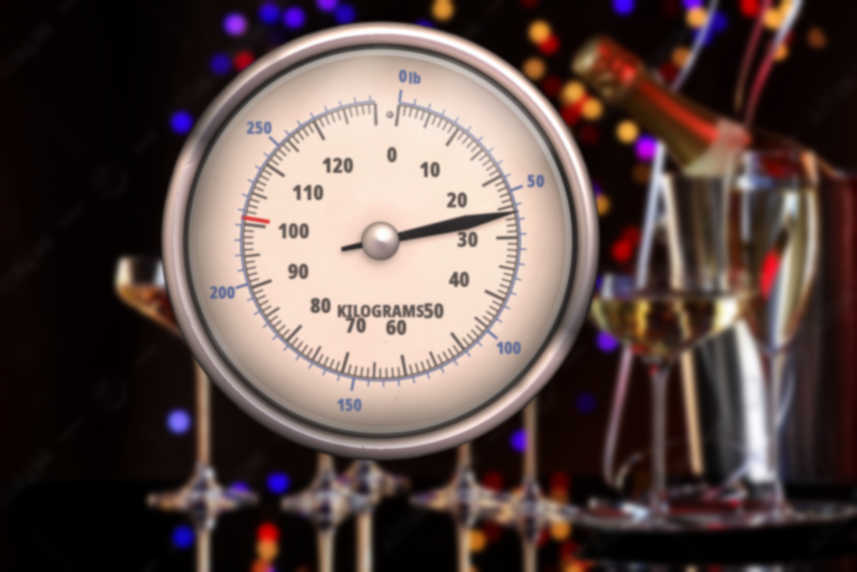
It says 26; kg
